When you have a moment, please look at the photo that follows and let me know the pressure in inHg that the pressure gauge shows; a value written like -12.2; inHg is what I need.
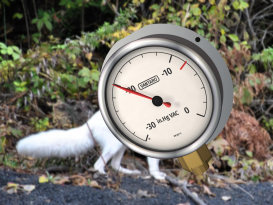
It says -20; inHg
